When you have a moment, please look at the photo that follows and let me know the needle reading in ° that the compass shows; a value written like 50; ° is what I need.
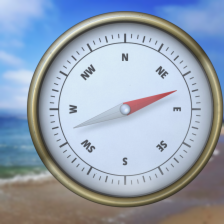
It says 70; °
